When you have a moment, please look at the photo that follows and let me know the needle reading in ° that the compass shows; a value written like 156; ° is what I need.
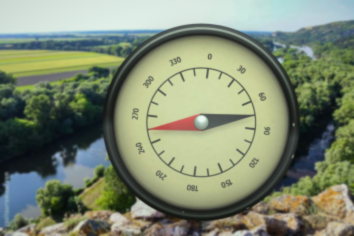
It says 255; °
